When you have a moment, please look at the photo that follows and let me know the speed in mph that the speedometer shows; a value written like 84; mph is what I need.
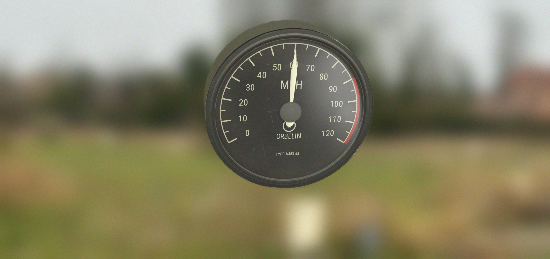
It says 60; mph
